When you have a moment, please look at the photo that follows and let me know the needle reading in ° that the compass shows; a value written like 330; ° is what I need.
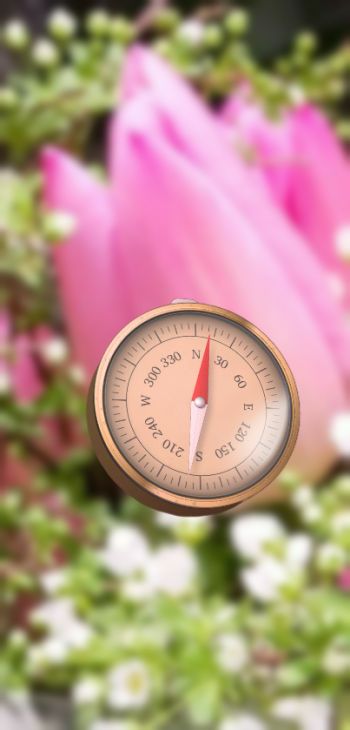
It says 10; °
